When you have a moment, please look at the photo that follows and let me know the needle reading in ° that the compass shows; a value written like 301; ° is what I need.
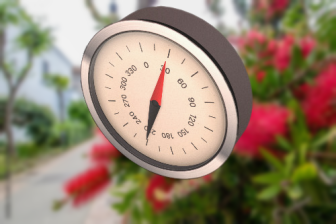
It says 30; °
